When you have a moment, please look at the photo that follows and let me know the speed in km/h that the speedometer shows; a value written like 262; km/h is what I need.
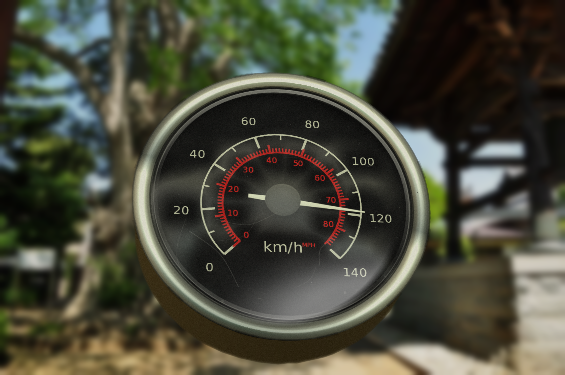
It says 120; km/h
